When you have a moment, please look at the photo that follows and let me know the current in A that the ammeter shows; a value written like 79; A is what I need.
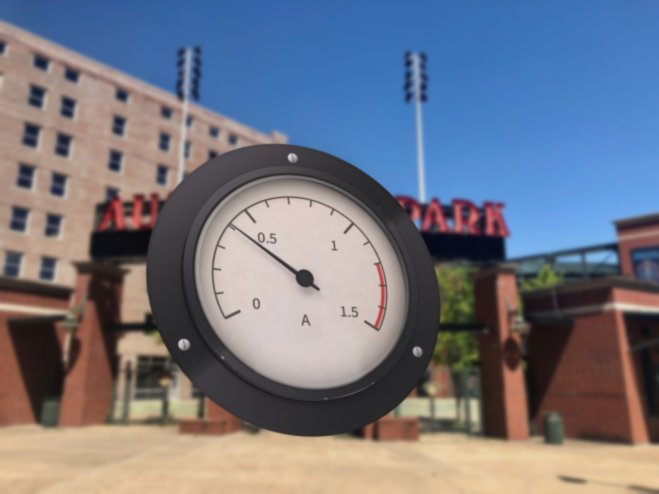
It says 0.4; A
